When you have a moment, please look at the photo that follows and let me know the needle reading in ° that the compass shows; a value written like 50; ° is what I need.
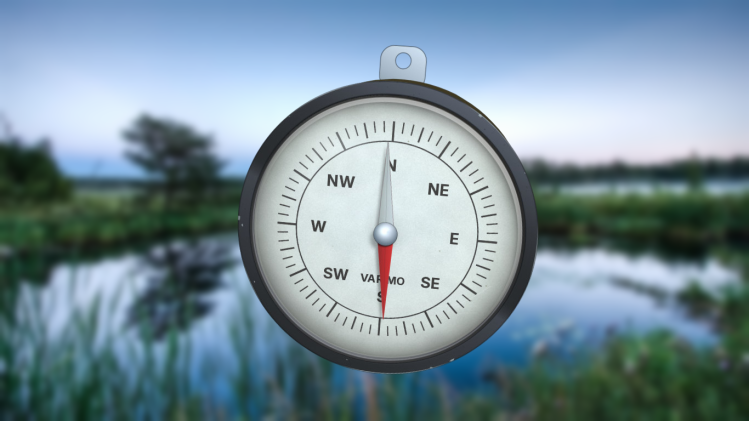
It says 177.5; °
